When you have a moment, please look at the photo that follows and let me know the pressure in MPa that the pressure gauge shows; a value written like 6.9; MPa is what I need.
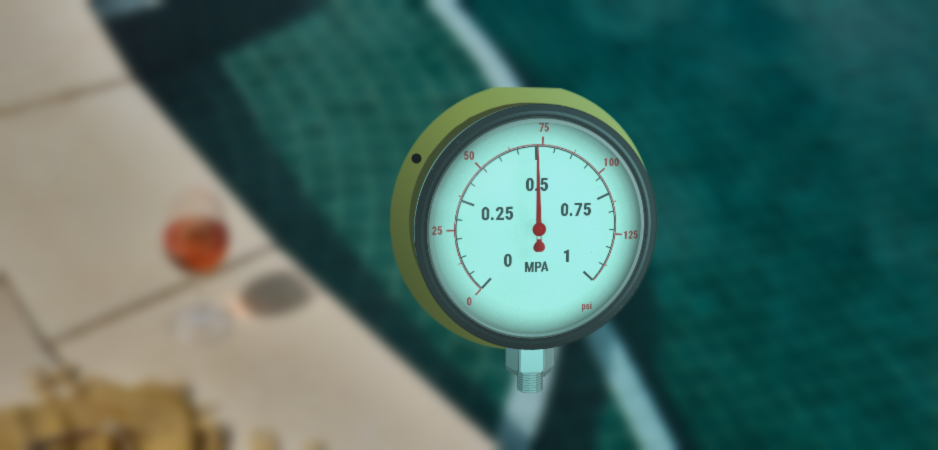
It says 0.5; MPa
